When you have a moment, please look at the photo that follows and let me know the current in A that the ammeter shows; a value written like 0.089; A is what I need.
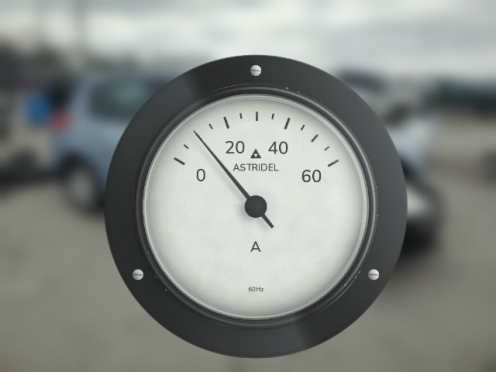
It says 10; A
